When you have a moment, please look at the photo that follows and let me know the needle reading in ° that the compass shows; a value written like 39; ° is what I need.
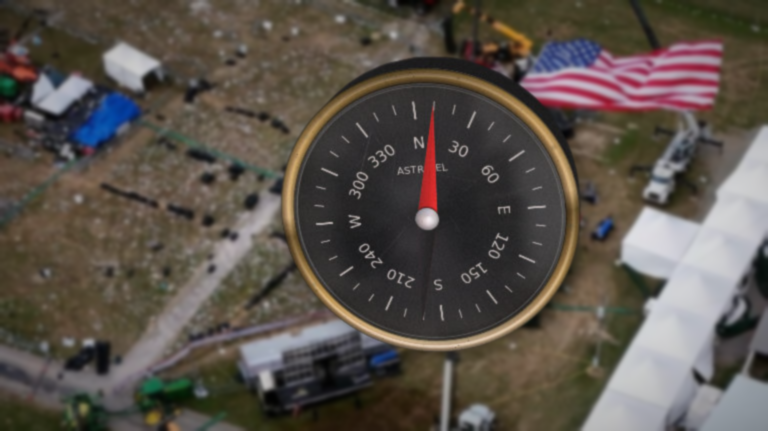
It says 10; °
